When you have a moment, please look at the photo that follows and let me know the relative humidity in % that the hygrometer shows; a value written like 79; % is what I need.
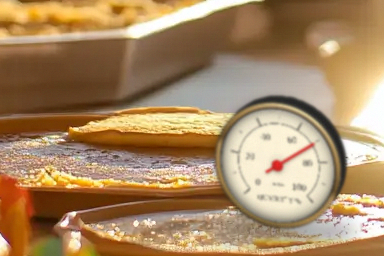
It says 70; %
